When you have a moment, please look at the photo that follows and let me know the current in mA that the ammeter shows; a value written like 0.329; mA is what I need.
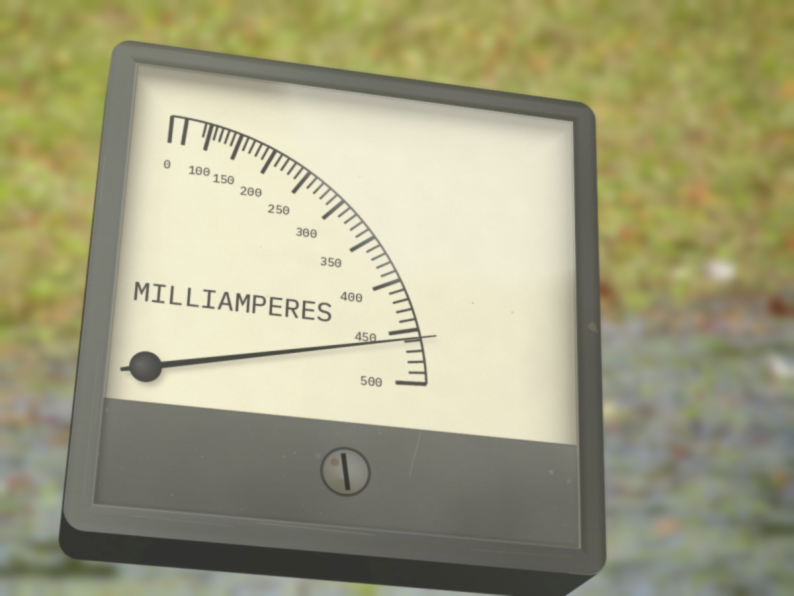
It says 460; mA
